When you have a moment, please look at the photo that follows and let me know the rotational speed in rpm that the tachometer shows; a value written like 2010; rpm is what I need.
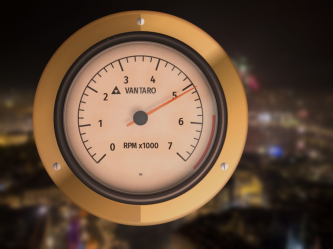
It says 5100; rpm
